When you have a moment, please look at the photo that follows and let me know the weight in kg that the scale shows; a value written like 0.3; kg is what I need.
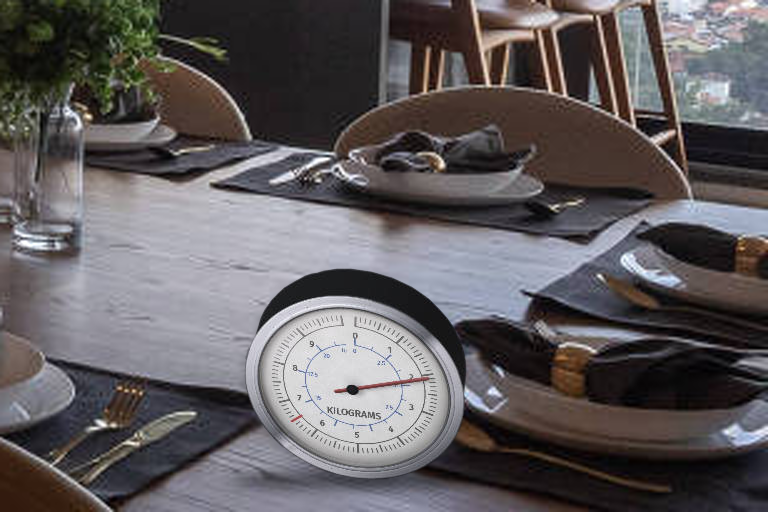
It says 2; kg
